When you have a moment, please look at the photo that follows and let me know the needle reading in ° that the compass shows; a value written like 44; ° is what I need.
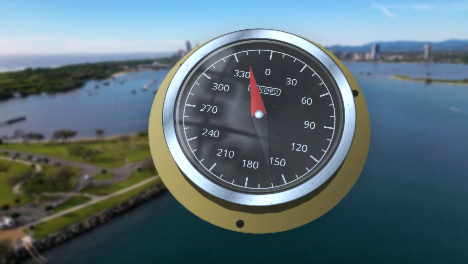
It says 340; °
